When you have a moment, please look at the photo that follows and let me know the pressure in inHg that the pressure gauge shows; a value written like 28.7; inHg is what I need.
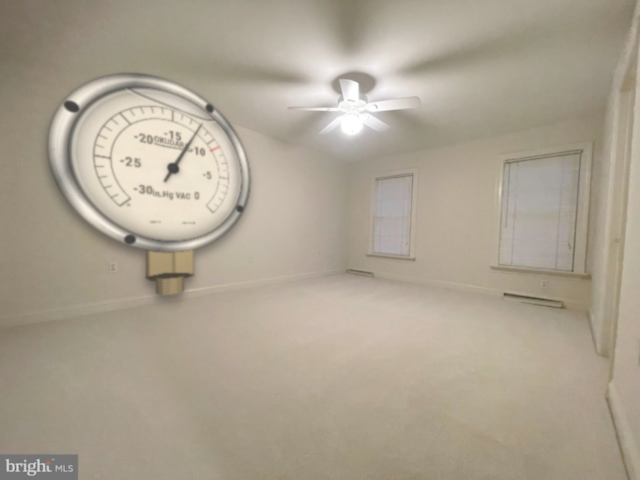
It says -12; inHg
